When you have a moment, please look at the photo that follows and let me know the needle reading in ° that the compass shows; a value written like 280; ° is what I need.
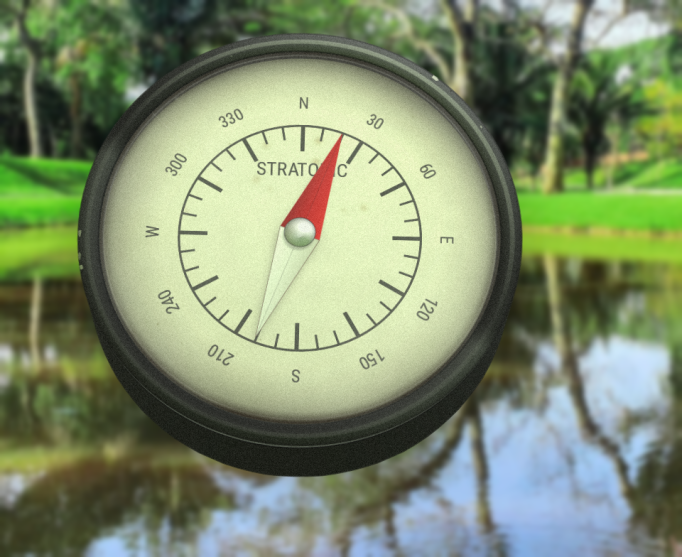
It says 20; °
